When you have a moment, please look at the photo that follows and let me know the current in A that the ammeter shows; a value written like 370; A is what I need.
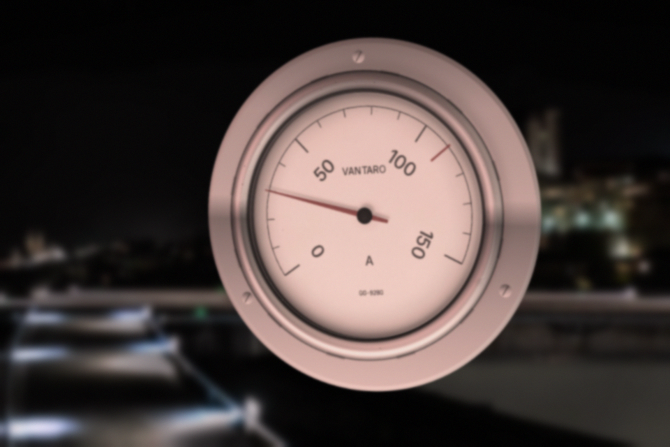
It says 30; A
